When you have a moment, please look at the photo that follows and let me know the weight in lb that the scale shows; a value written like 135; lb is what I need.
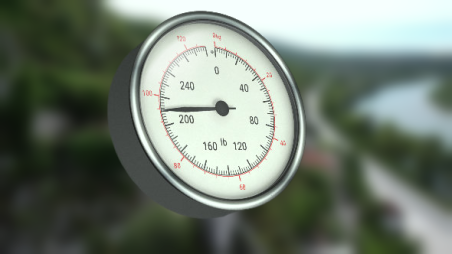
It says 210; lb
